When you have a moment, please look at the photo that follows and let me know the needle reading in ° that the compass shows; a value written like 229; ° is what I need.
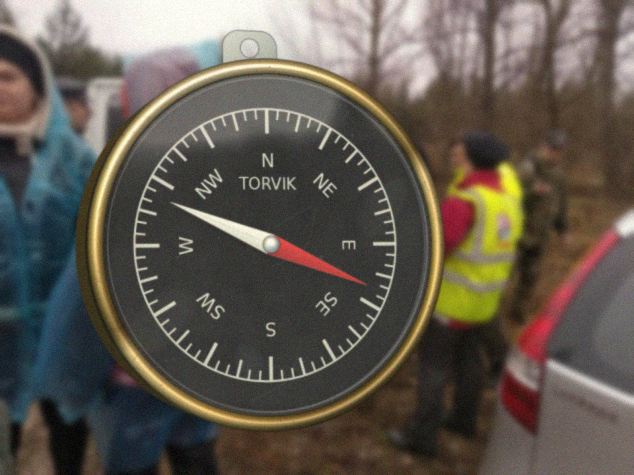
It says 112.5; °
